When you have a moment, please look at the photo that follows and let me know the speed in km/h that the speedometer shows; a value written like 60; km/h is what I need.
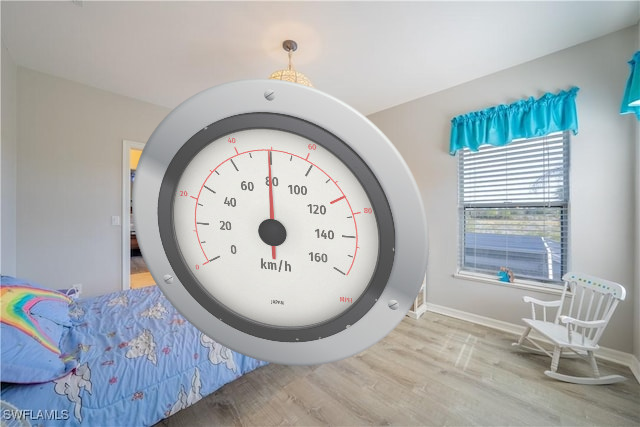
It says 80; km/h
